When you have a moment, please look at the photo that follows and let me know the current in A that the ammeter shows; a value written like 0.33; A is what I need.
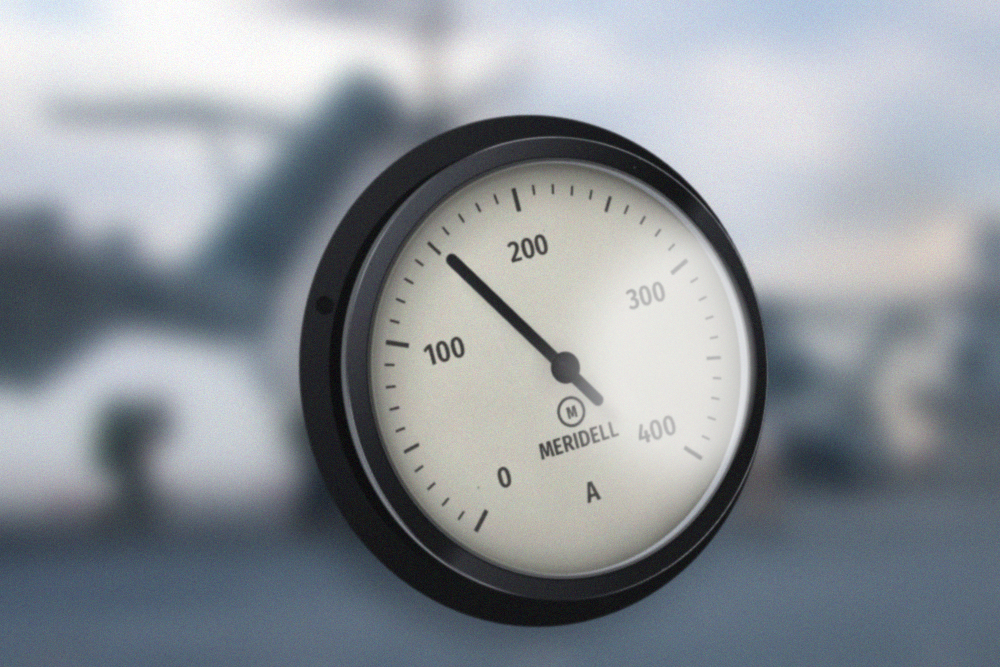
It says 150; A
